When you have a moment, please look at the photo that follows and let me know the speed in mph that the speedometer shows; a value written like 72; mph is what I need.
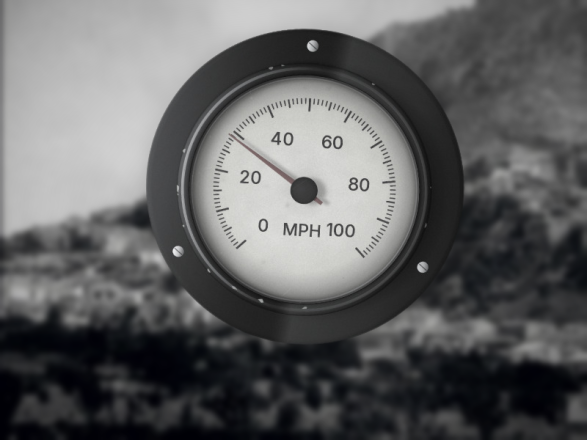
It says 29; mph
